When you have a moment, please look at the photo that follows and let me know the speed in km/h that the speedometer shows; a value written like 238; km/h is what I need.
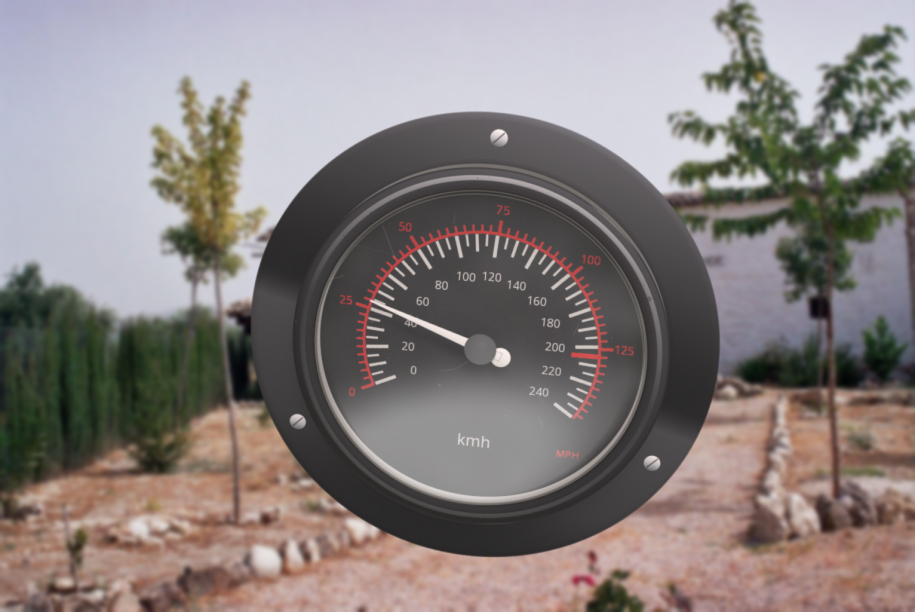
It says 45; km/h
